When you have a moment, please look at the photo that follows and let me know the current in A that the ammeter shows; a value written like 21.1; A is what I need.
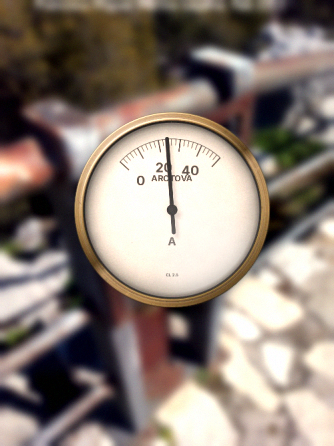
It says 24; A
